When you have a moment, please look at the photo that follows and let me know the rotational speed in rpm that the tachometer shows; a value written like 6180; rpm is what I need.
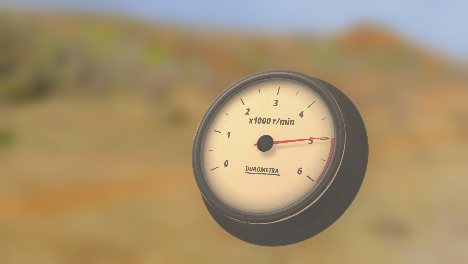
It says 5000; rpm
